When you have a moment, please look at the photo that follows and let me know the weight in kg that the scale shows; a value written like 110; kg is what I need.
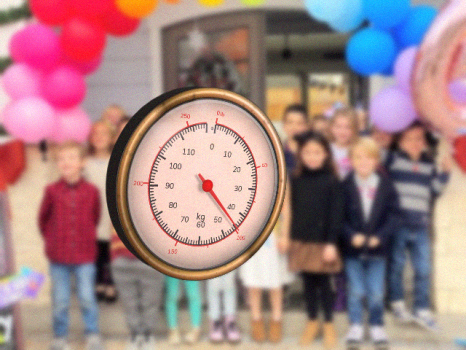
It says 45; kg
